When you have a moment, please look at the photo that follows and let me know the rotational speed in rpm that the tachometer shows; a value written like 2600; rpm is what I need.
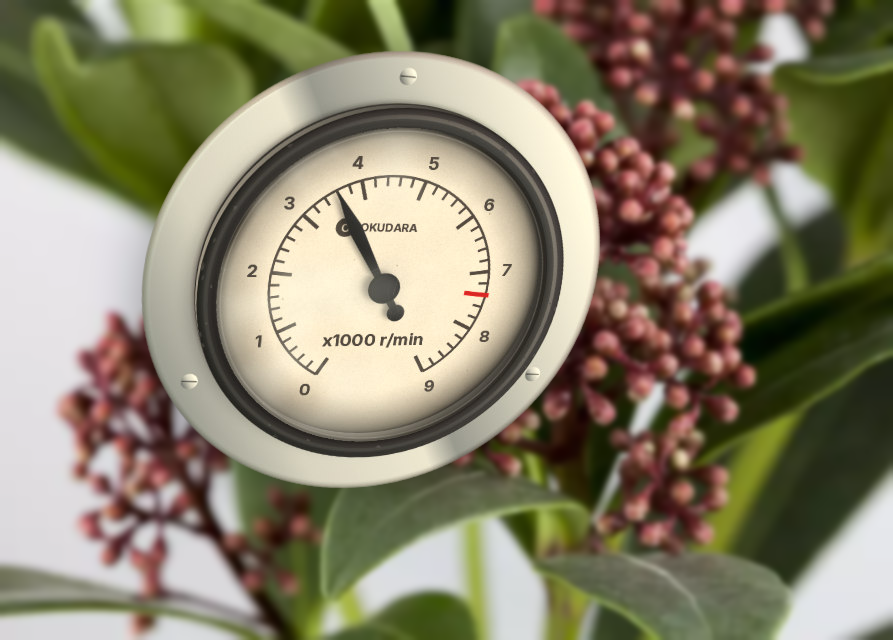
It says 3600; rpm
